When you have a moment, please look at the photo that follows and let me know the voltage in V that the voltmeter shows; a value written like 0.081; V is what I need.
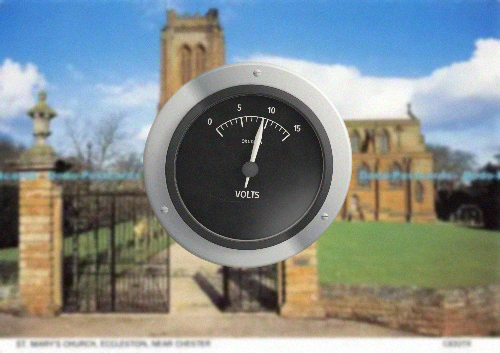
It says 9; V
